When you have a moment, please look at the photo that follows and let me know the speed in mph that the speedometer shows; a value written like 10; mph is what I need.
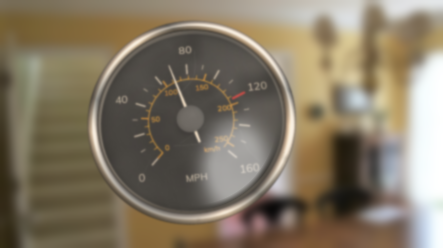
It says 70; mph
